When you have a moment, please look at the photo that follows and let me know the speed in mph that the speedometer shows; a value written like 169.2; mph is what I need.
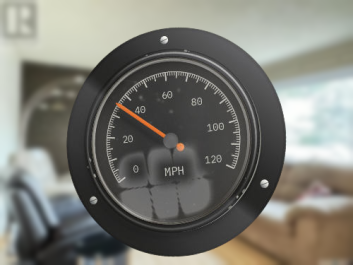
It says 35; mph
